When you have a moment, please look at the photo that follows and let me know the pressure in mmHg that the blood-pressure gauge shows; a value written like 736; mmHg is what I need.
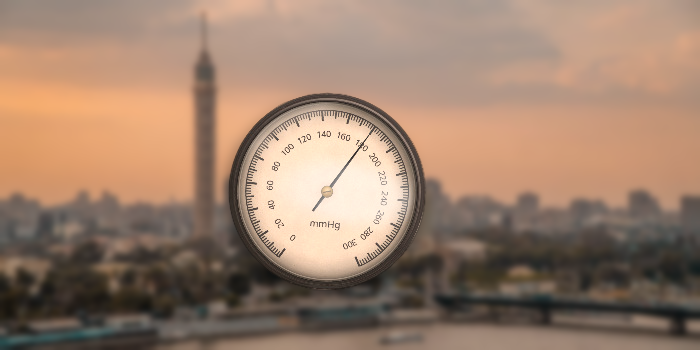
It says 180; mmHg
